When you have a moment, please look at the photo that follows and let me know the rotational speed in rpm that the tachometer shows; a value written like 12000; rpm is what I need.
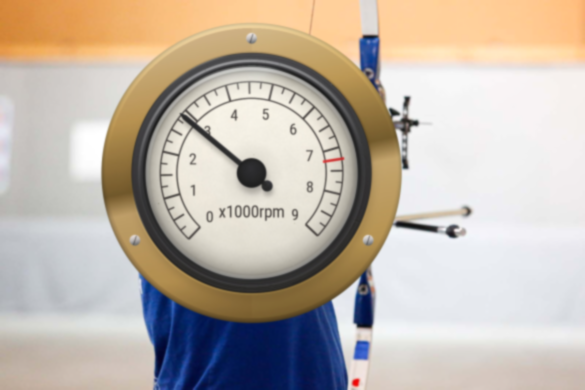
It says 2875; rpm
